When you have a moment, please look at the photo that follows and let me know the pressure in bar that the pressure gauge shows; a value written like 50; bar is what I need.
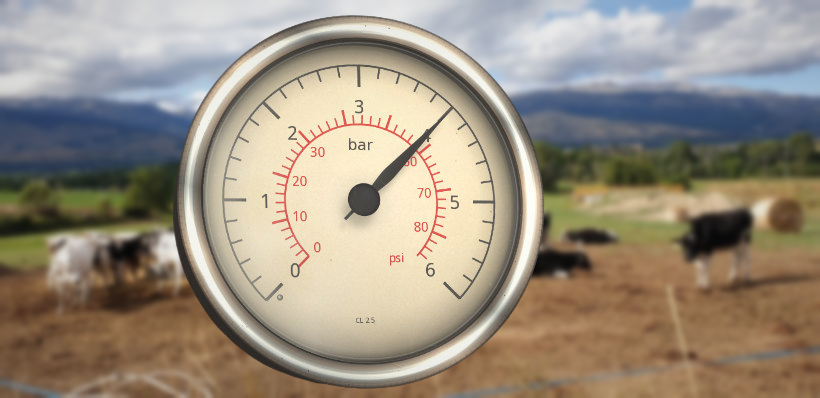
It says 4; bar
